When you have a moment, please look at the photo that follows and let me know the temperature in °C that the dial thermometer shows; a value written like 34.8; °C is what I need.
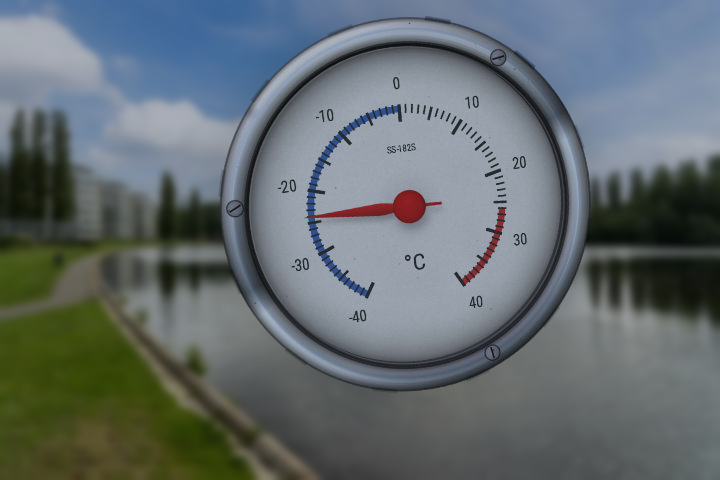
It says -24; °C
